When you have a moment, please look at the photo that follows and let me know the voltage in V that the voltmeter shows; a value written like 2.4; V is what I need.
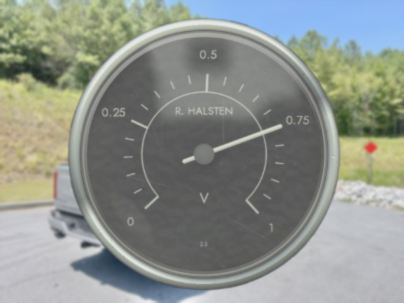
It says 0.75; V
